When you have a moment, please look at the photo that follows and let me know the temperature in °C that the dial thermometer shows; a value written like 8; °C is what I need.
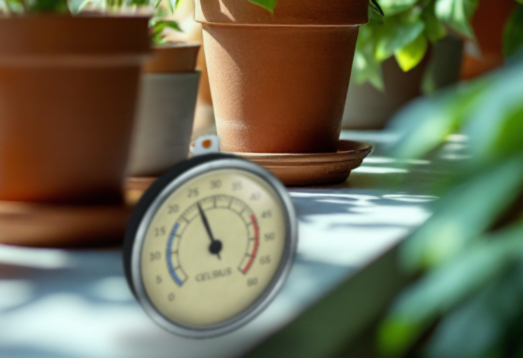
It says 25; °C
